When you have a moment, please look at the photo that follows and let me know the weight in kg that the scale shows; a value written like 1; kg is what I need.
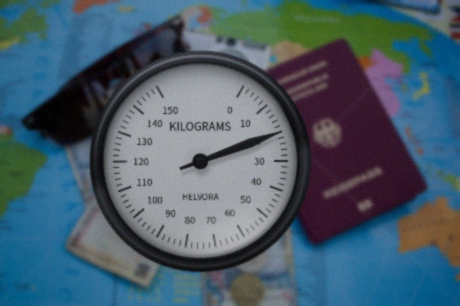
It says 20; kg
